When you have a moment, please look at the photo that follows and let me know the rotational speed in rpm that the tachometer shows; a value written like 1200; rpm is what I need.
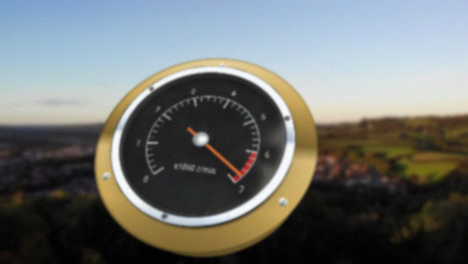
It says 6800; rpm
